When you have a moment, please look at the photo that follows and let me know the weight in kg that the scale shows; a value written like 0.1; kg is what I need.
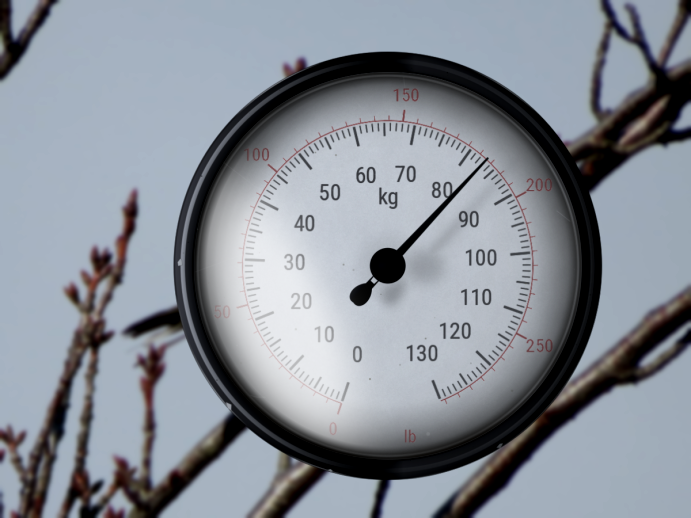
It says 83; kg
